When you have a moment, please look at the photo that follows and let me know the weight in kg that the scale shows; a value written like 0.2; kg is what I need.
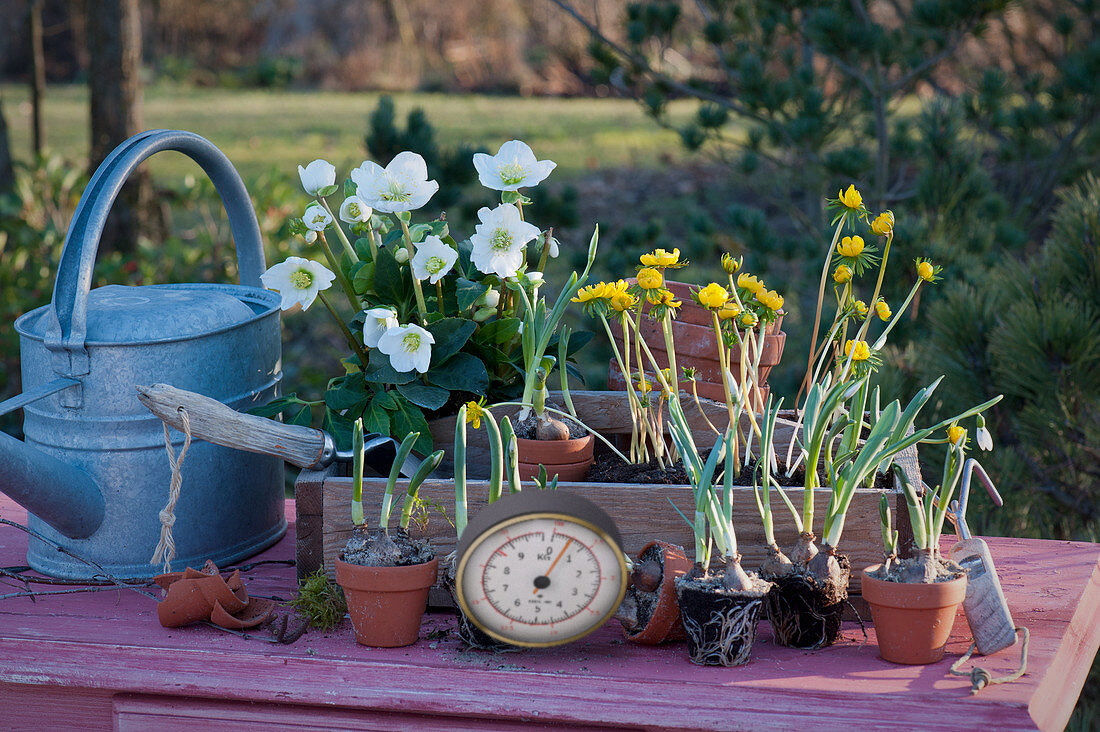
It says 0.5; kg
